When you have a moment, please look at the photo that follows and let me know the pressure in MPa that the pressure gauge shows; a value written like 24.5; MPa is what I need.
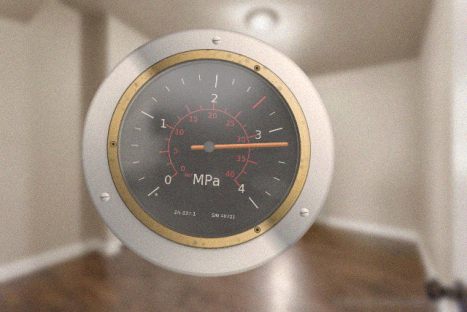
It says 3.2; MPa
